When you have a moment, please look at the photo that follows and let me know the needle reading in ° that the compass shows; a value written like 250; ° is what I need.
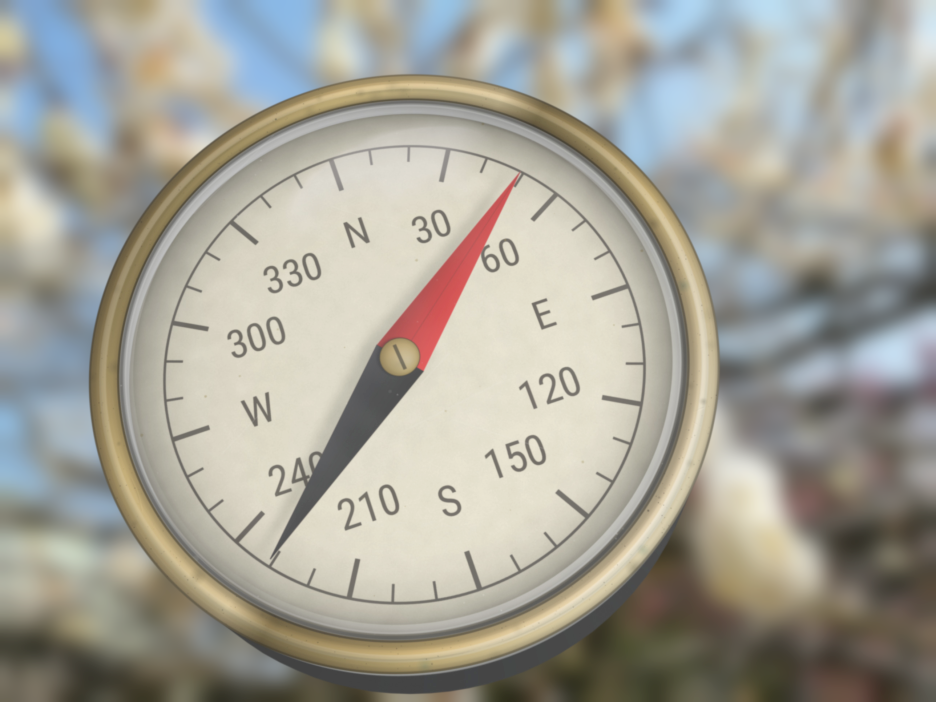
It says 50; °
